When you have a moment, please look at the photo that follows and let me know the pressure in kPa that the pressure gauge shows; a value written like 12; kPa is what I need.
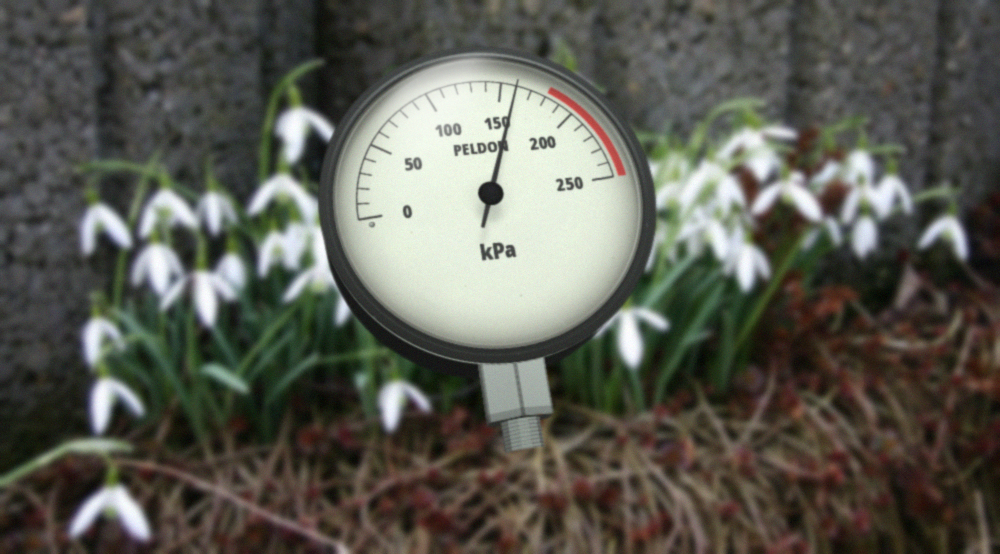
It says 160; kPa
